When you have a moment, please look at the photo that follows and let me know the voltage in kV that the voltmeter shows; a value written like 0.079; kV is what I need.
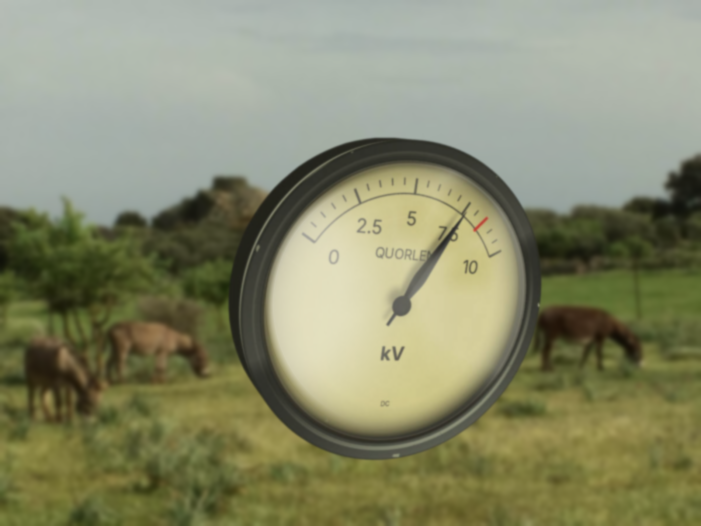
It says 7.5; kV
